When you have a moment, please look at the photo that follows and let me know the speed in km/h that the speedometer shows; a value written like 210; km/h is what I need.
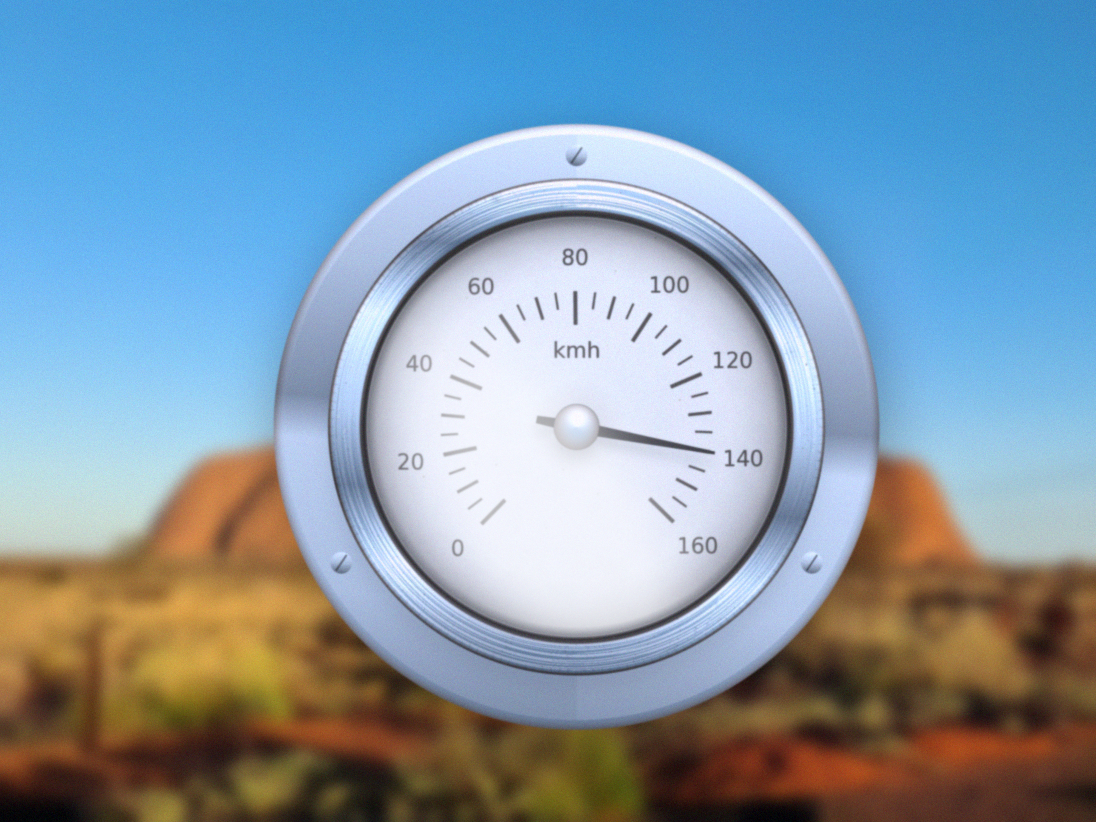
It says 140; km/h
